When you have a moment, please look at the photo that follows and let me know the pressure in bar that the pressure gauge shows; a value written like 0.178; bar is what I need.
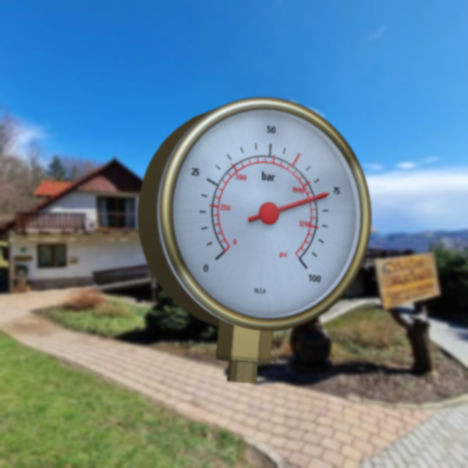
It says 75; bar
